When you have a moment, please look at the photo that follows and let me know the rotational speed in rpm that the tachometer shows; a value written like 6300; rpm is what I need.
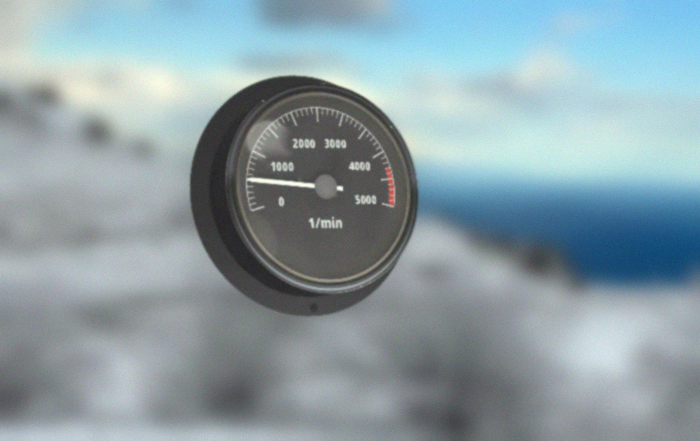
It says 500; rpm
